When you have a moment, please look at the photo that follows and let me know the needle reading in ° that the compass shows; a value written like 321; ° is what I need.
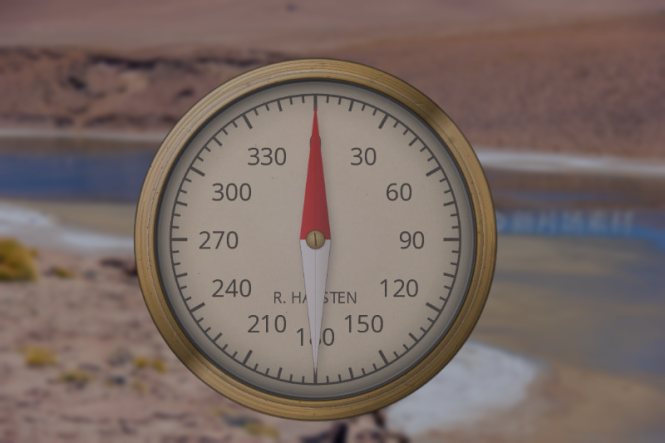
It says 0; °
